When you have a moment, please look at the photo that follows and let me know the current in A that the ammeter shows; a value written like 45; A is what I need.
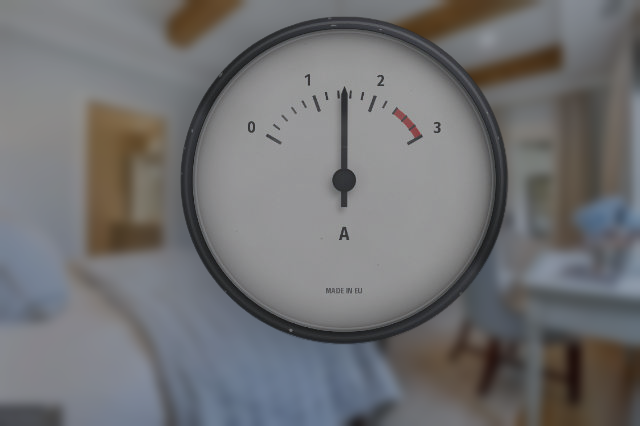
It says 1.5; A
